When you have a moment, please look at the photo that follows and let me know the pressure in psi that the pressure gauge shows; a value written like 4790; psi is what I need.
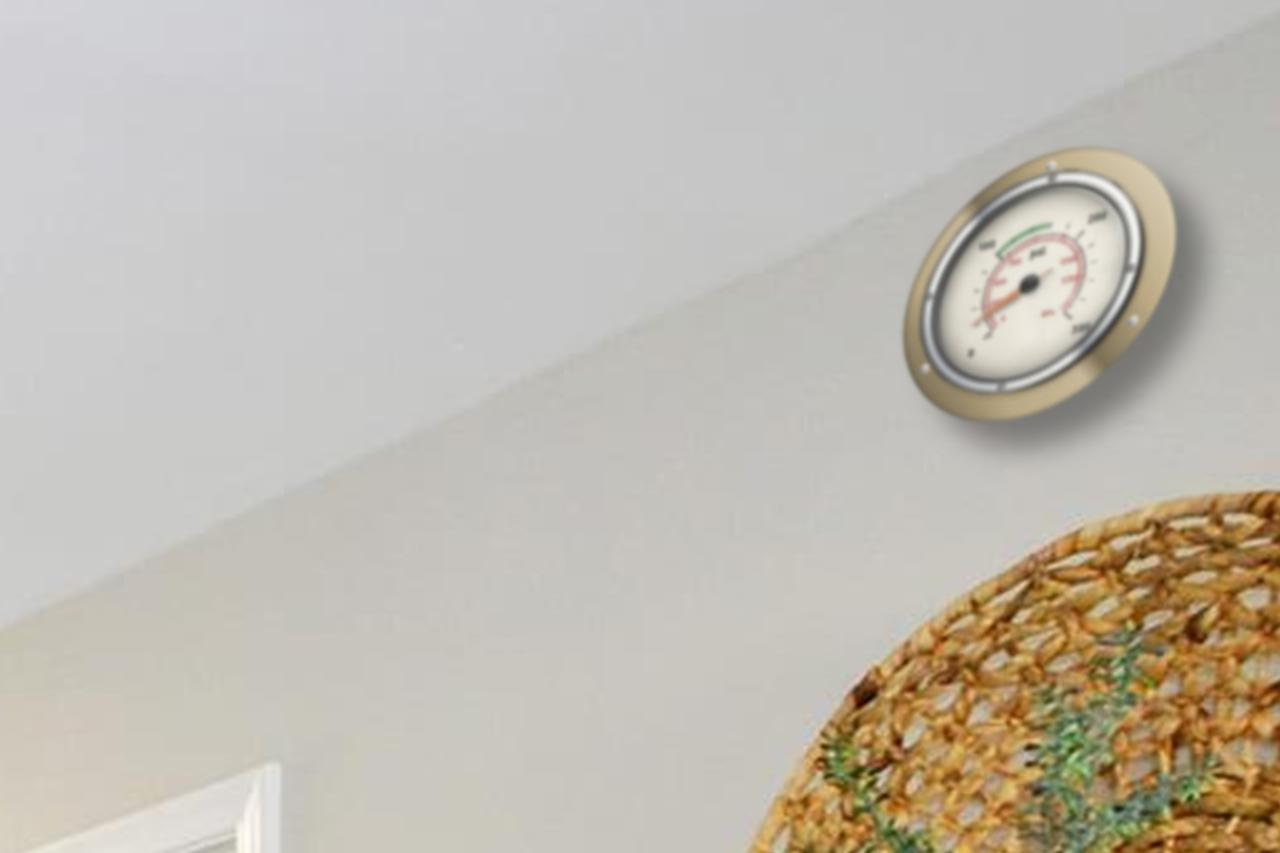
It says 20; psi
